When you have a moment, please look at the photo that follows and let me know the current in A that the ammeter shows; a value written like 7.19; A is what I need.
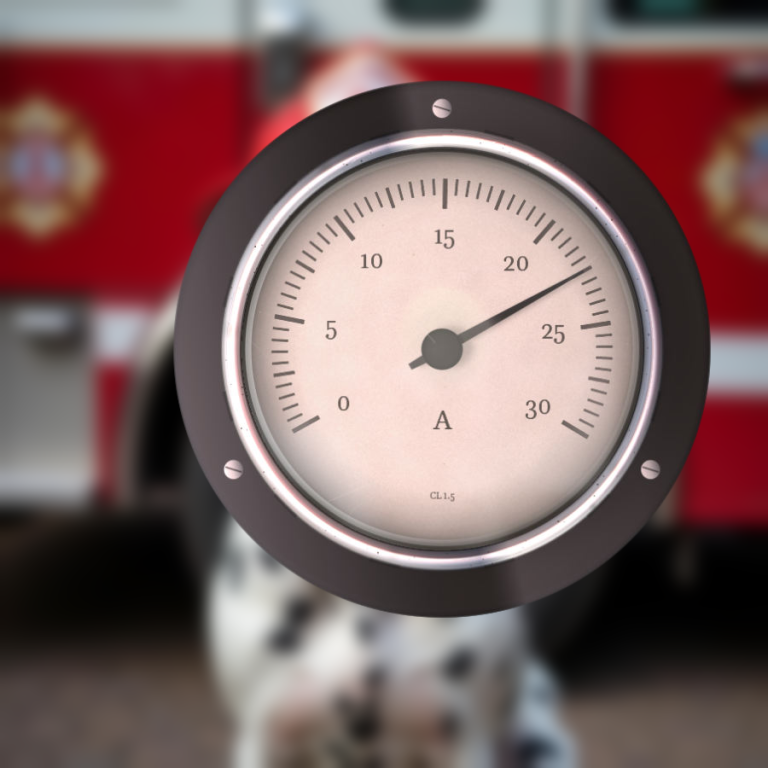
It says 22.5; A
